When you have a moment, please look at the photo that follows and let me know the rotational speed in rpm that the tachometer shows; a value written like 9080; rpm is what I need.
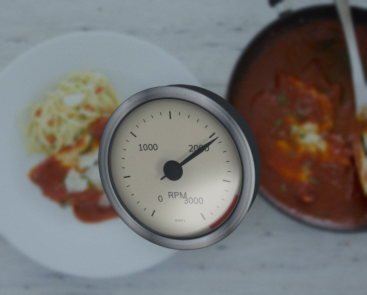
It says 2050; rpm
